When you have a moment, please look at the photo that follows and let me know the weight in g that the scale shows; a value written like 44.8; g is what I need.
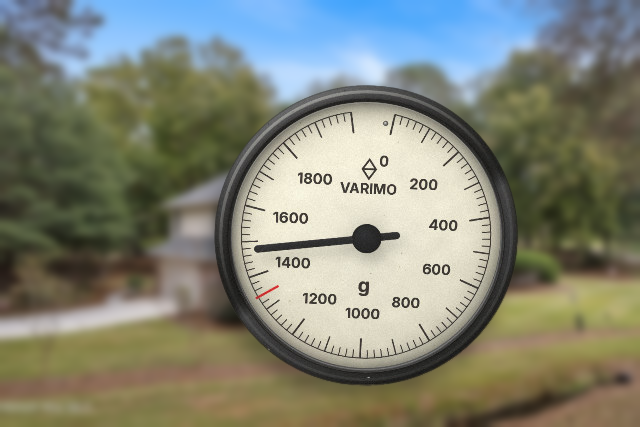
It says 1480; g
